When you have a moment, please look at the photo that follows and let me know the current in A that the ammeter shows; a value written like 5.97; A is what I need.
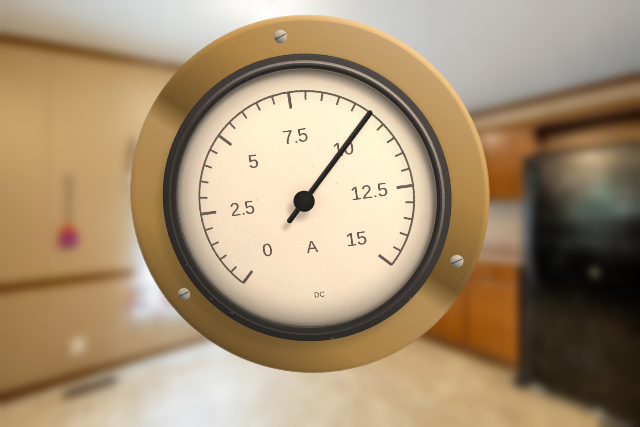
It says 10; A
